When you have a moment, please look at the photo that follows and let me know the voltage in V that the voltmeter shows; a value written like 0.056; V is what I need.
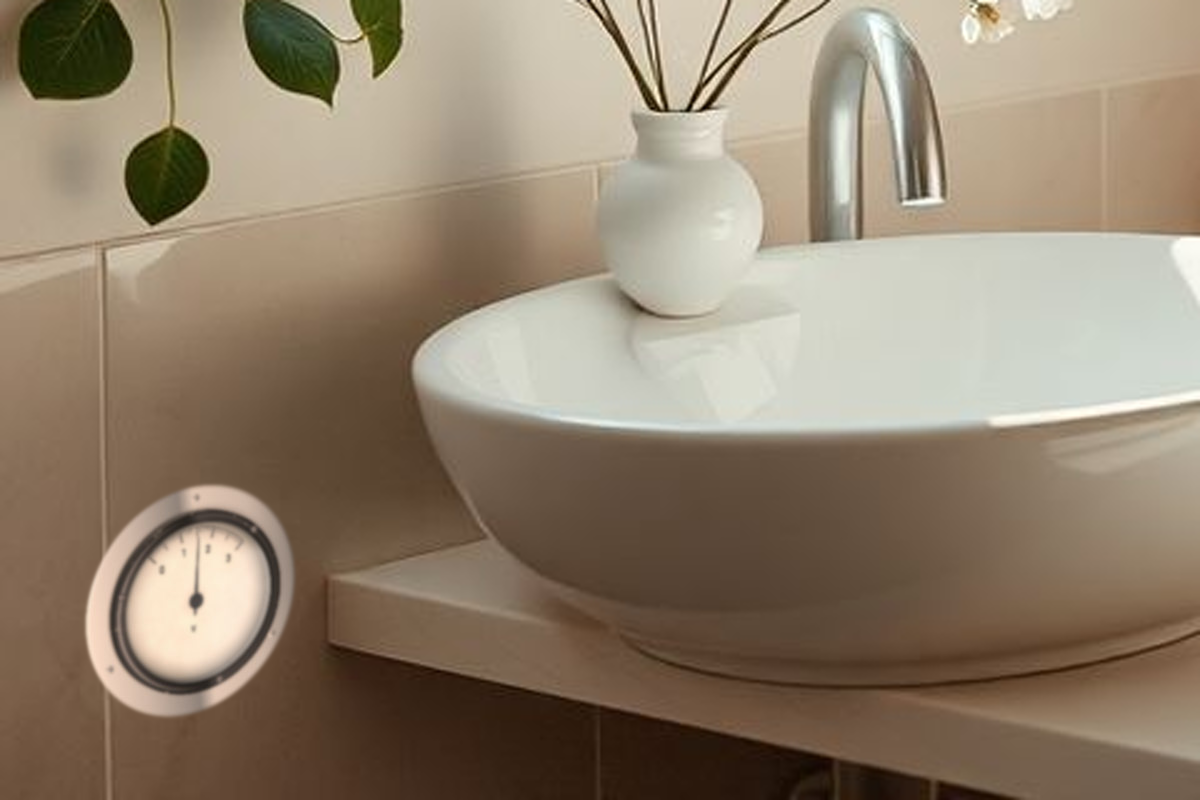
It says 1.5; V
